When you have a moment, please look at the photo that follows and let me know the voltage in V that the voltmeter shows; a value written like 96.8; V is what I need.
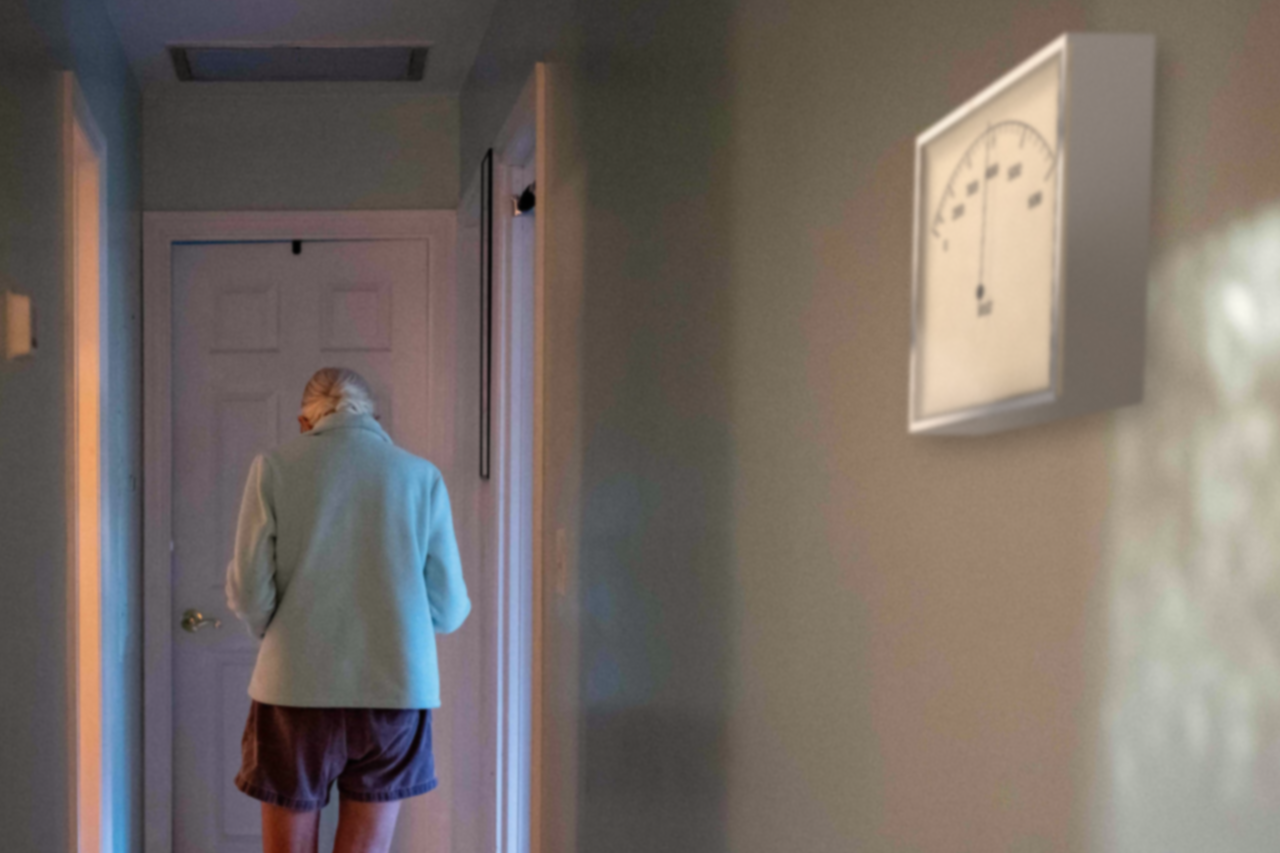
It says 400; V
